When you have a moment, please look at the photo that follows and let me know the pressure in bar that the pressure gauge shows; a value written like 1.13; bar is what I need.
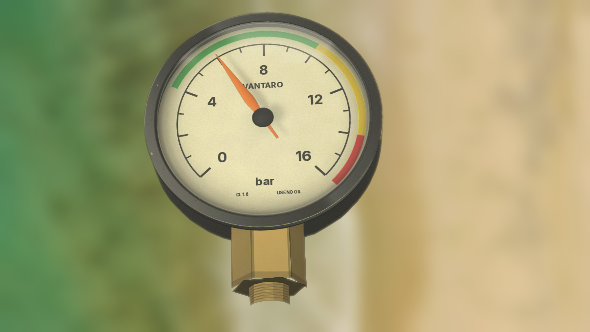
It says 6; bar
